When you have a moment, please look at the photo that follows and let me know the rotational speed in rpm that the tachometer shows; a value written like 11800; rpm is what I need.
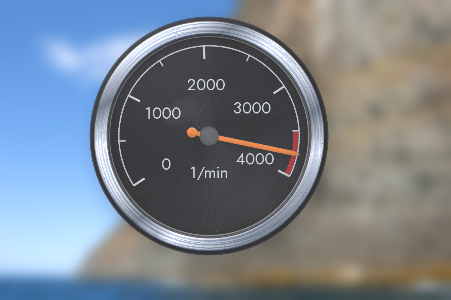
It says 3750; rpm
